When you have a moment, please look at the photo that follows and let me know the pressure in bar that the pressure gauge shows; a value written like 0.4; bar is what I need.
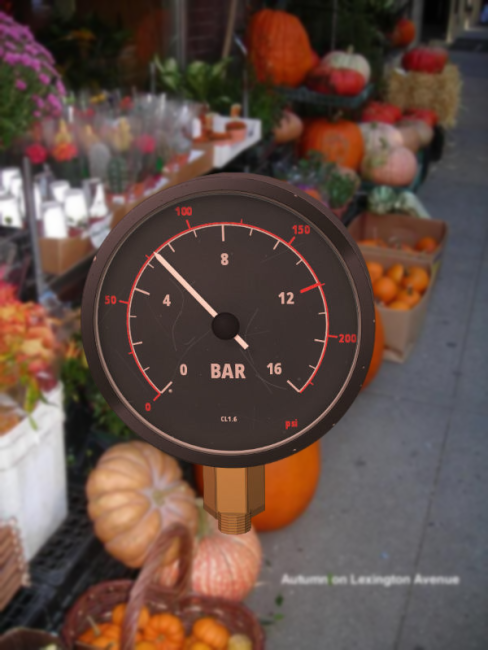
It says 5.5; bar
